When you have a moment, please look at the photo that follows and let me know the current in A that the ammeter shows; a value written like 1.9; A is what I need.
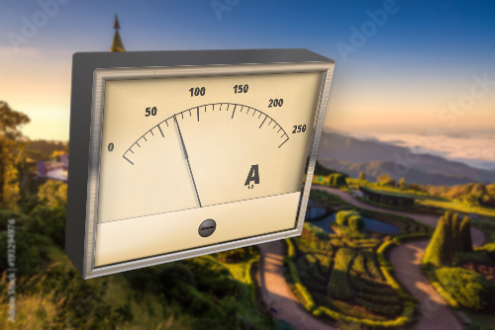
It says 70; A
